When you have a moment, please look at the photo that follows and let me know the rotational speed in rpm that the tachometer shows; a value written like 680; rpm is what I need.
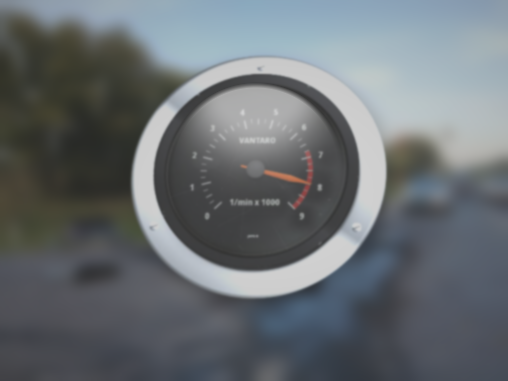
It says 8000; rpm
